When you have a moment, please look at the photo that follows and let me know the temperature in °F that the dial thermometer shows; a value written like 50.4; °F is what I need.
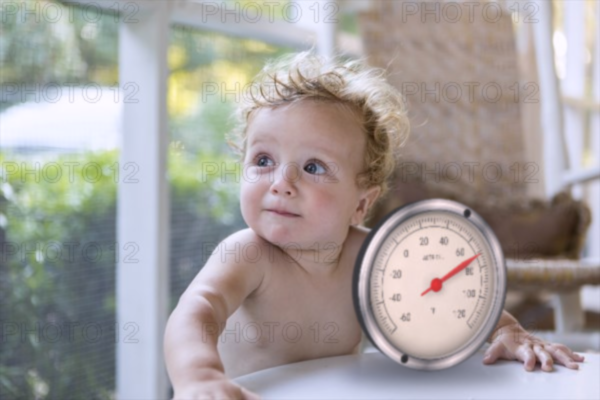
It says 70; °F
